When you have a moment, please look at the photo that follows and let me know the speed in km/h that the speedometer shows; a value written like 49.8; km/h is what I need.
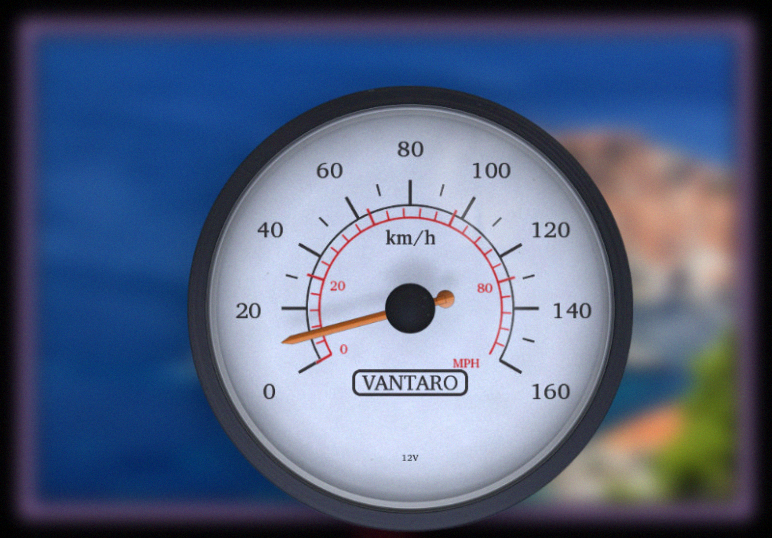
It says 10; km/h
